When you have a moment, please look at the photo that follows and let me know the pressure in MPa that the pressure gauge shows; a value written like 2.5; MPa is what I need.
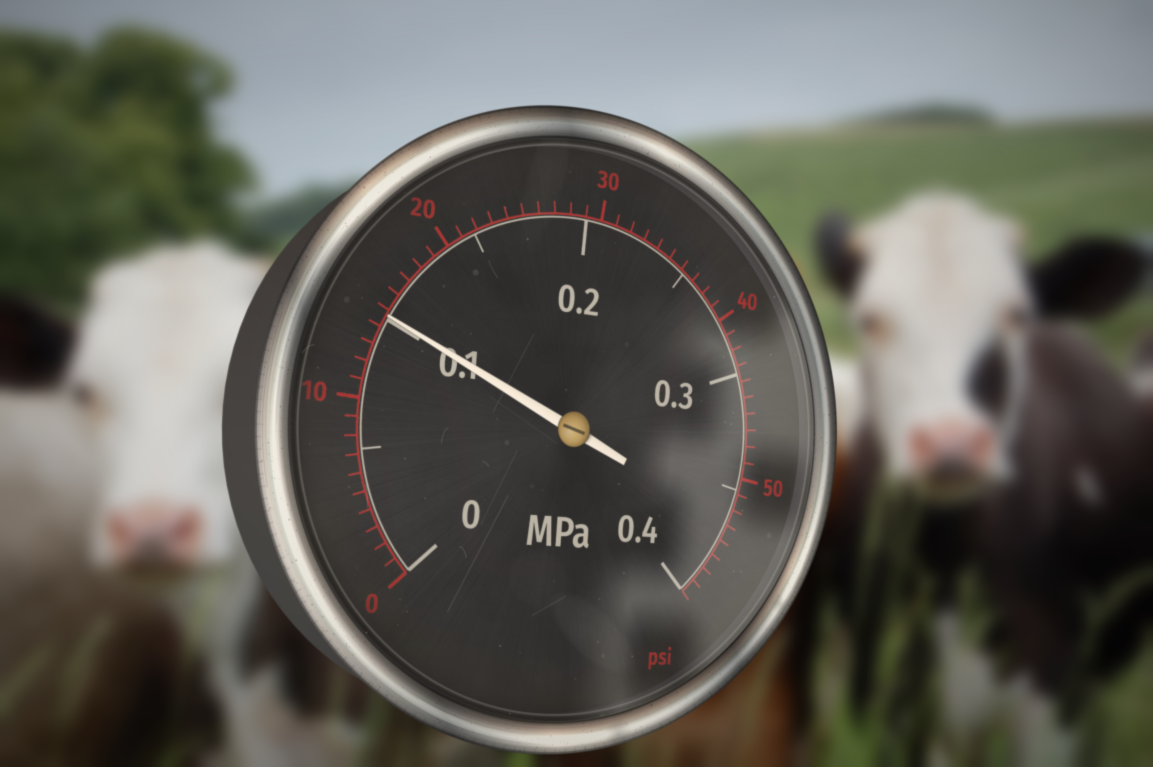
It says 0.1; MPa
